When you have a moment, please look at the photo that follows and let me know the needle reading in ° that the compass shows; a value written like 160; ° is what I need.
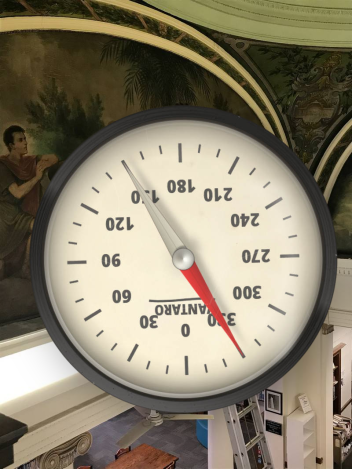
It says 330; °
